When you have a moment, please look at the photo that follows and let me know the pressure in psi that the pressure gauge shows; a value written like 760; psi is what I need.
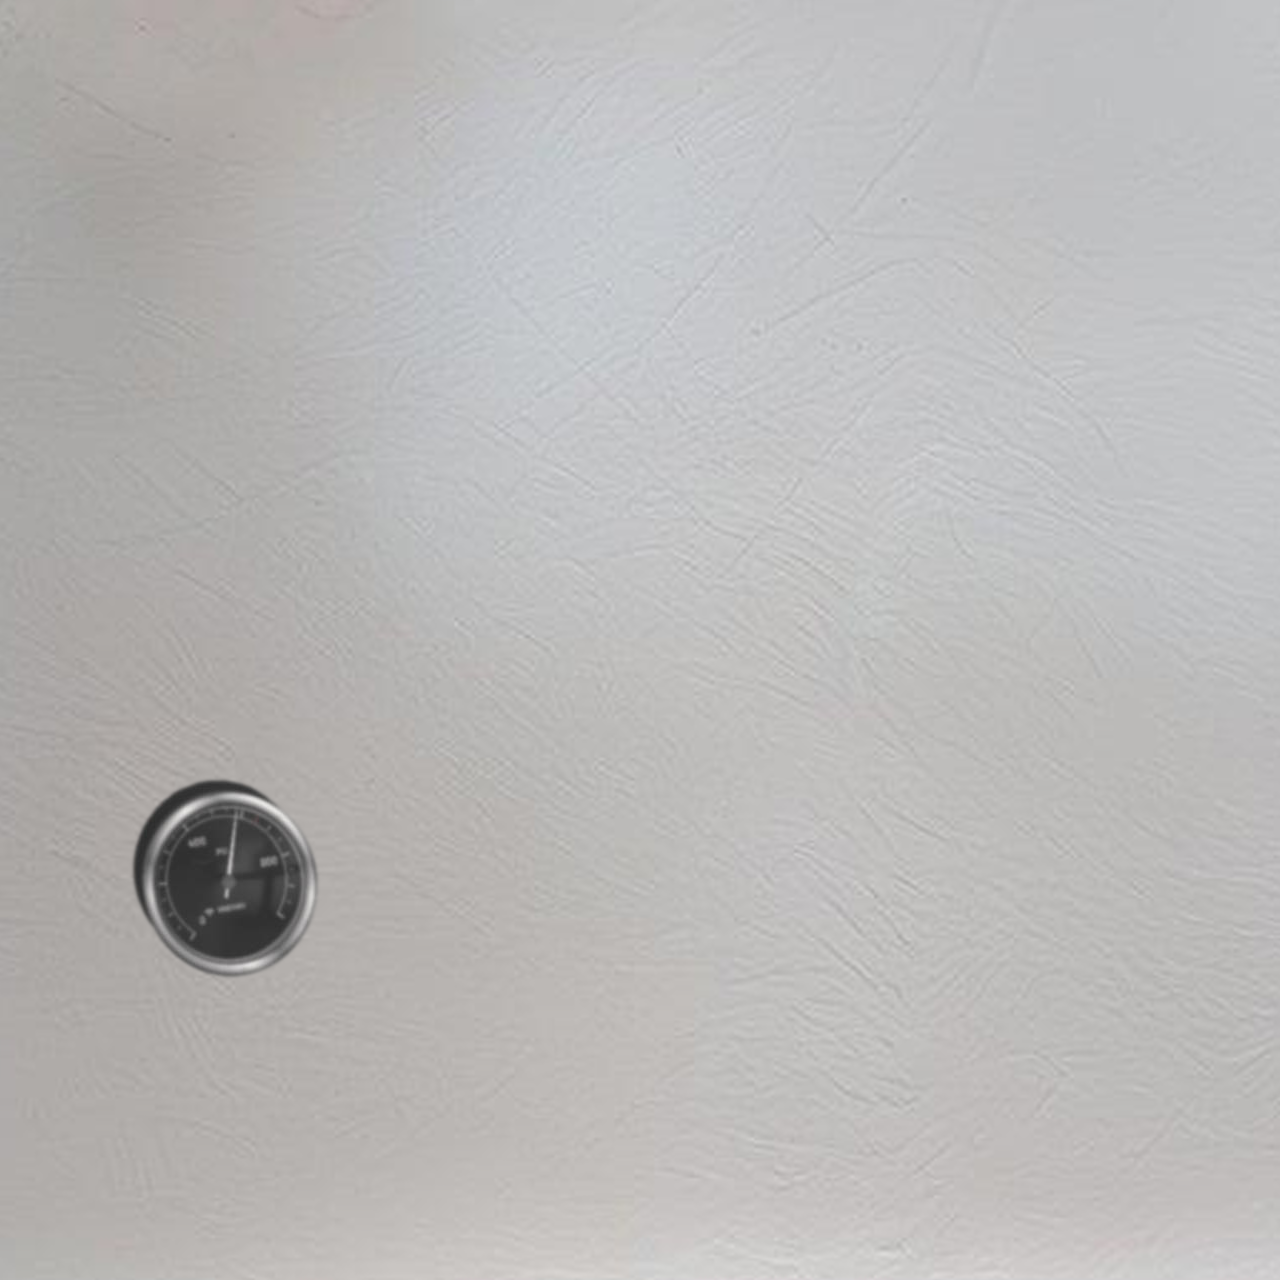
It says 575; psi
